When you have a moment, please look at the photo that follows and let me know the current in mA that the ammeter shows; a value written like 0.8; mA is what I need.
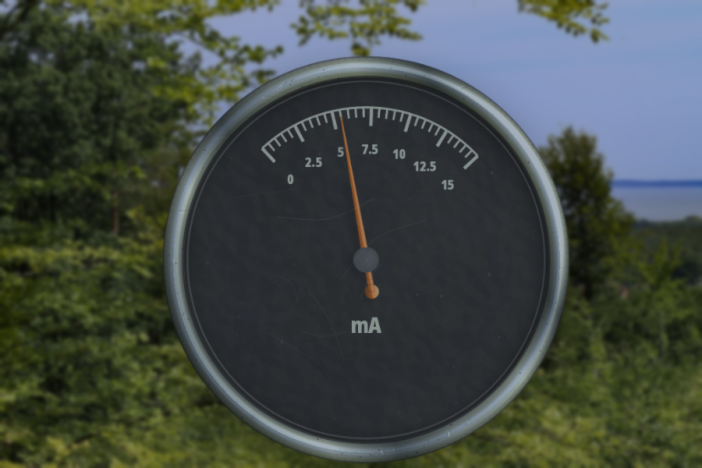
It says 5.5; mA
